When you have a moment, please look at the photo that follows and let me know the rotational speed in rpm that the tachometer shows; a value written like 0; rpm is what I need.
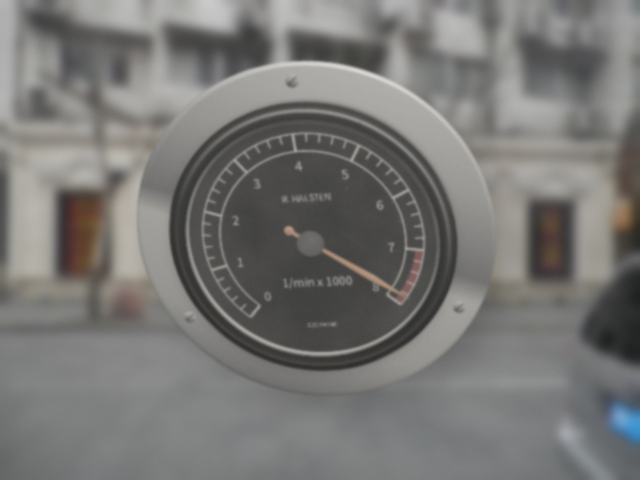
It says 7800; rpm
